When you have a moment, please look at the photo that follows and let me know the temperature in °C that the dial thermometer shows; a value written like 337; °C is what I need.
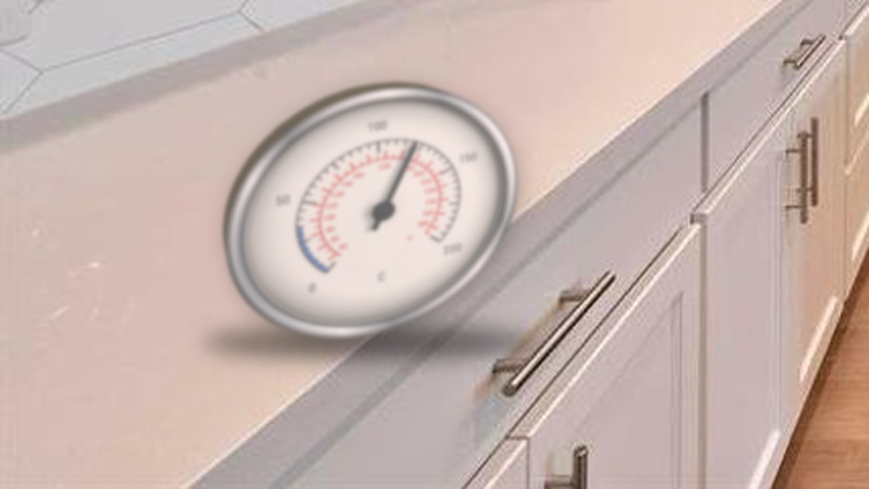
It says 120; °C
